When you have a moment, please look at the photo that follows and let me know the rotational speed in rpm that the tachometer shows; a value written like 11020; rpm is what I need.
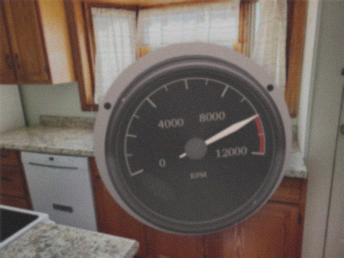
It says 10000; rpm
